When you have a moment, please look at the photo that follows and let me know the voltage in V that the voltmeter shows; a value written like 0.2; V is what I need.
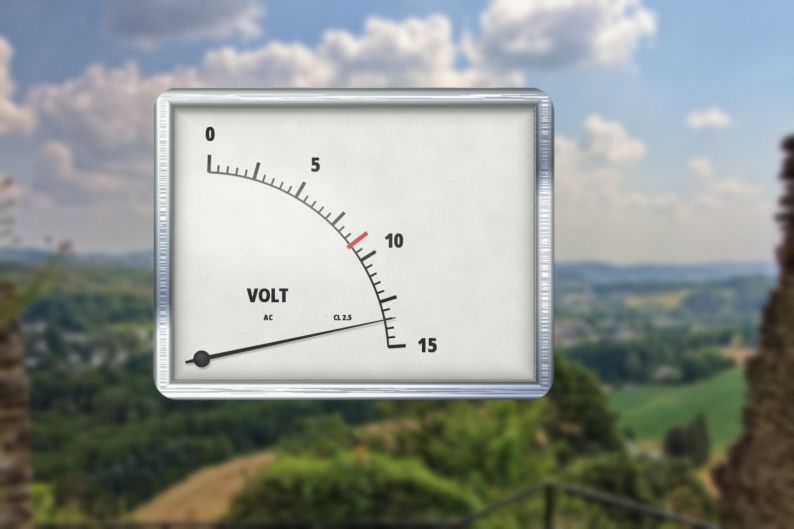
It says 13.5; V
